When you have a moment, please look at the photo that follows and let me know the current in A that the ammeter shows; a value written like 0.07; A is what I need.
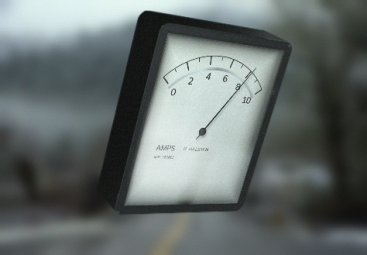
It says 8; A
